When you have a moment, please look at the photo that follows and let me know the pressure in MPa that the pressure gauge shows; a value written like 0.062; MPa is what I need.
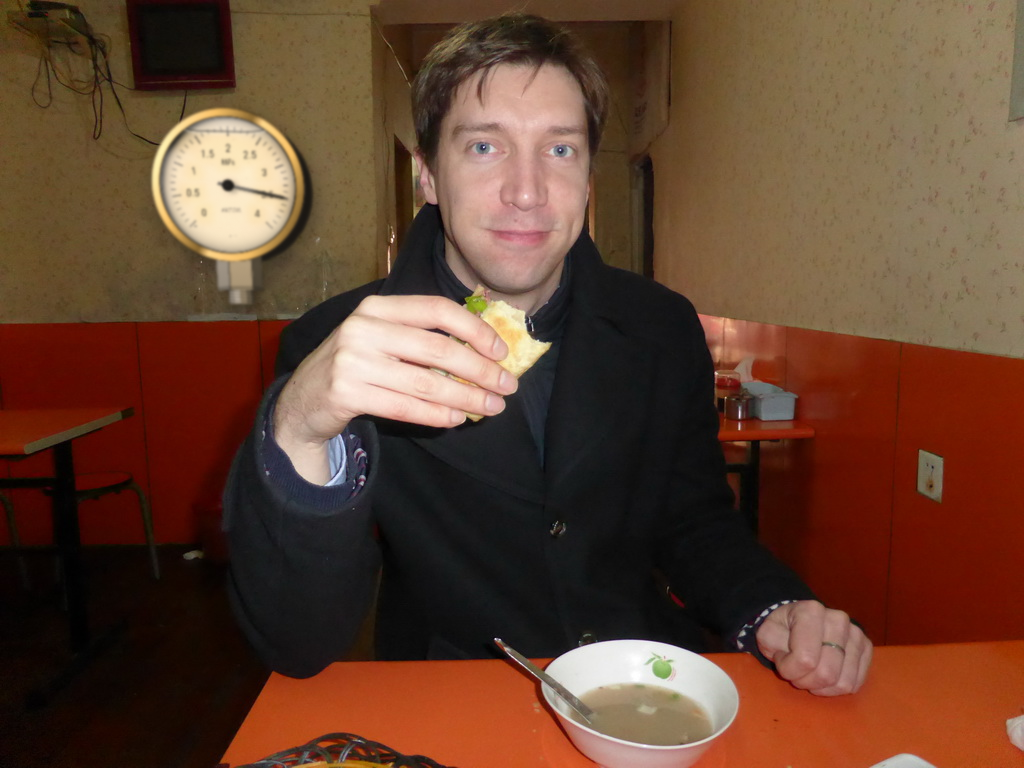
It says 3.5; MPa
